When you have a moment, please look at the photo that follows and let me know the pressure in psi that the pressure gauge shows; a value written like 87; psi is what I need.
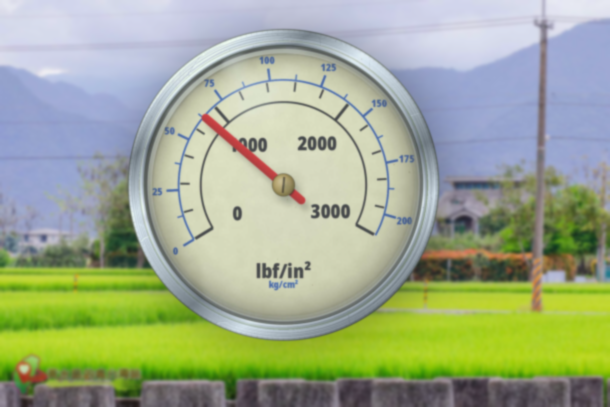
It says 900; psi
